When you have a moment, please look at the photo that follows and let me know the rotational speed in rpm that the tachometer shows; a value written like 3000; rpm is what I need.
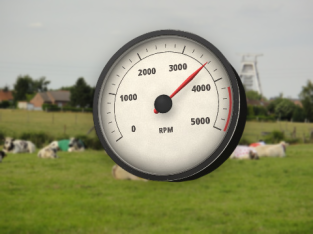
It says 3600; rpm
